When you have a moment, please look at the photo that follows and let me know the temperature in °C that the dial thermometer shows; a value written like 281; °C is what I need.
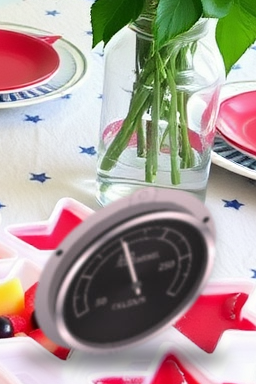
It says 150; °C
